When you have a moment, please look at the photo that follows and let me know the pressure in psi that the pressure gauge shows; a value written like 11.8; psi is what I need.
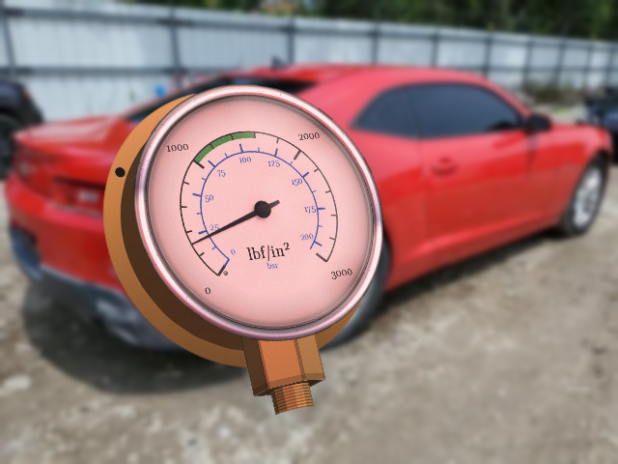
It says 300; psi
